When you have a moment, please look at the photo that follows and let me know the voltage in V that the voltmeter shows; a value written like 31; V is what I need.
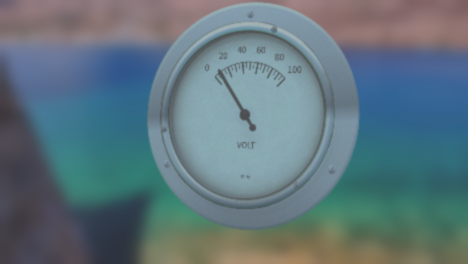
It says 10; V
